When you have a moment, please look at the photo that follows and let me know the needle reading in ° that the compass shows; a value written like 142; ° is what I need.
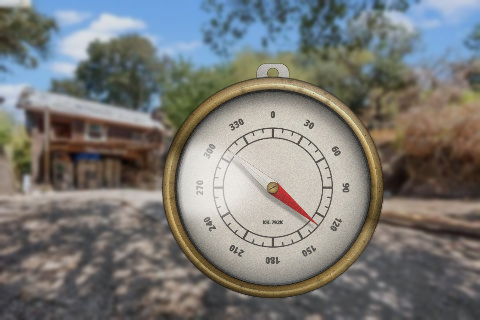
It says 130; °
